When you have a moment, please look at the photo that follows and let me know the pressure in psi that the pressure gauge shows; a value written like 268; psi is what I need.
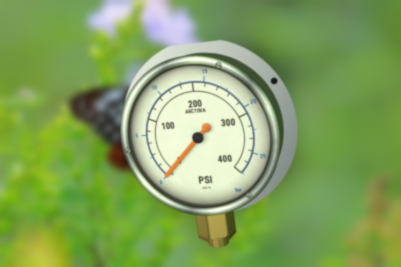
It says 0; psi
